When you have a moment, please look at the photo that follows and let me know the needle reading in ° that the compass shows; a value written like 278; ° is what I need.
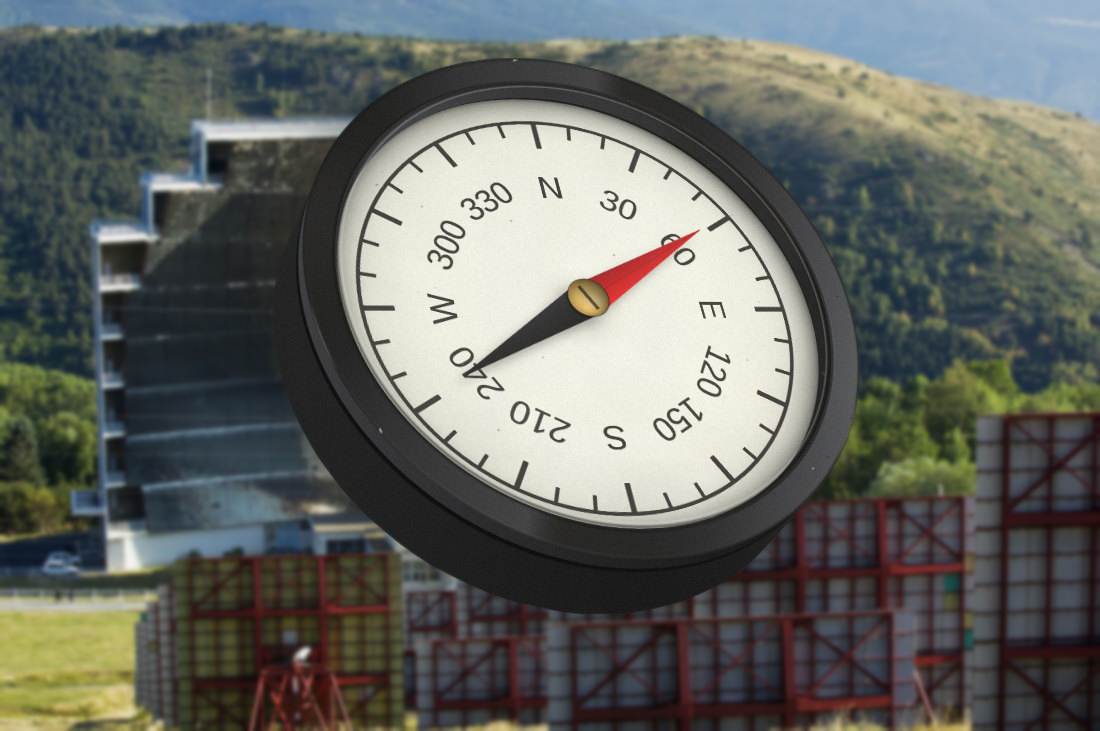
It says 60; °
